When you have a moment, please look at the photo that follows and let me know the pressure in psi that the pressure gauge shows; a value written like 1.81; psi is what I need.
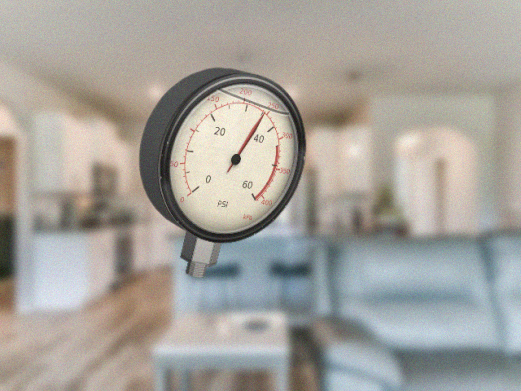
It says 35; psi
